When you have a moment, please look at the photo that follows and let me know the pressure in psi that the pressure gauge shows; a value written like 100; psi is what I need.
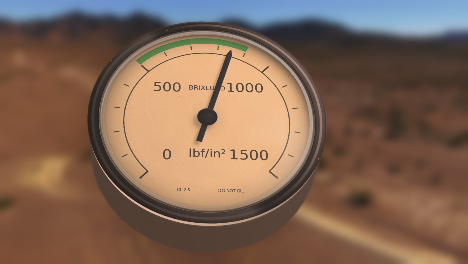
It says 850; psi
